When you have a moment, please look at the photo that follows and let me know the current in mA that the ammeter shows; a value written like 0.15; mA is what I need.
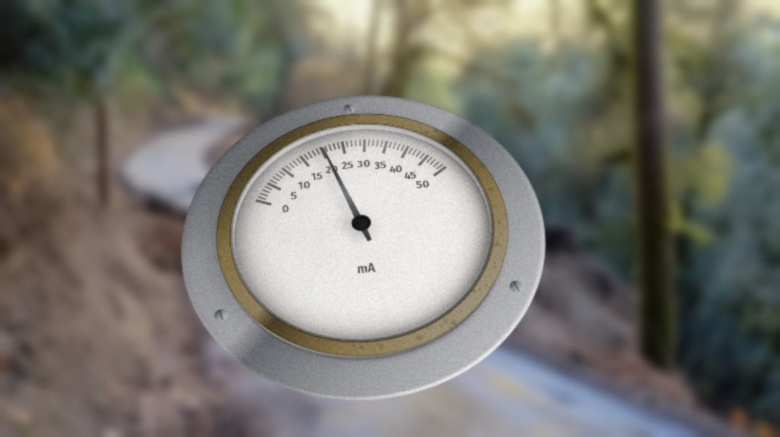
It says 20; mA
